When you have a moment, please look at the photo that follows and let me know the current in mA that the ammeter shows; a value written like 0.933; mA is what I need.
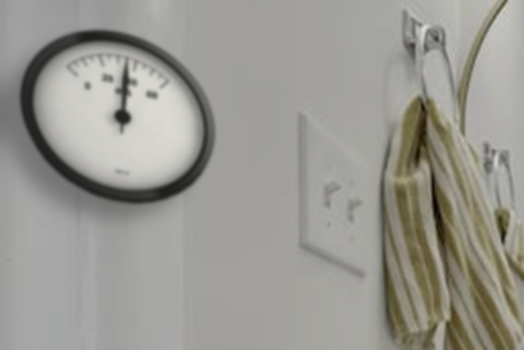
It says 35; mA
